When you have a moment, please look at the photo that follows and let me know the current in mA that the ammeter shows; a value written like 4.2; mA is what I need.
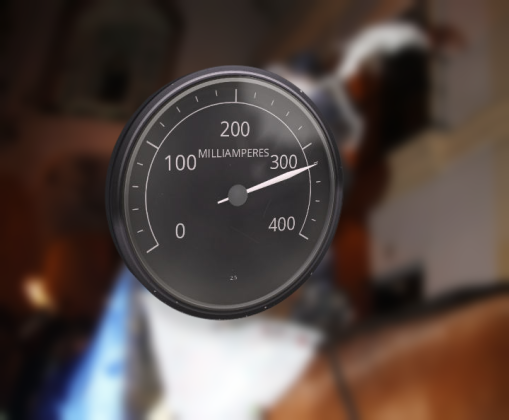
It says 320; mA
